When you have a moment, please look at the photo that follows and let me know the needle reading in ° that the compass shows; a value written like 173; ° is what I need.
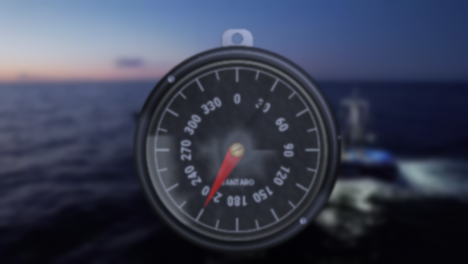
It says 210; °
